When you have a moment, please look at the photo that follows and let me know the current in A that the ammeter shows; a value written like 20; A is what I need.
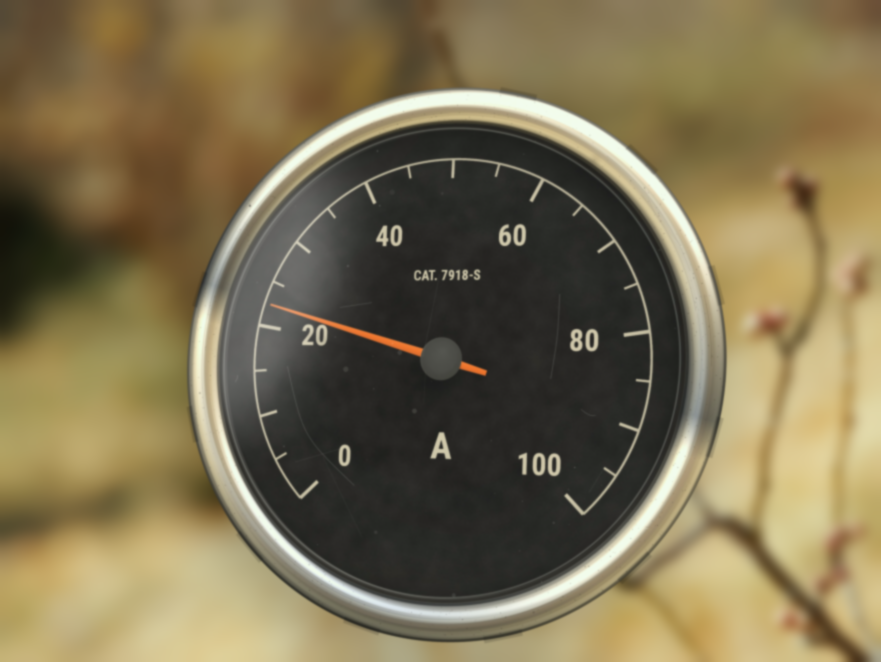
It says 22.5; A
